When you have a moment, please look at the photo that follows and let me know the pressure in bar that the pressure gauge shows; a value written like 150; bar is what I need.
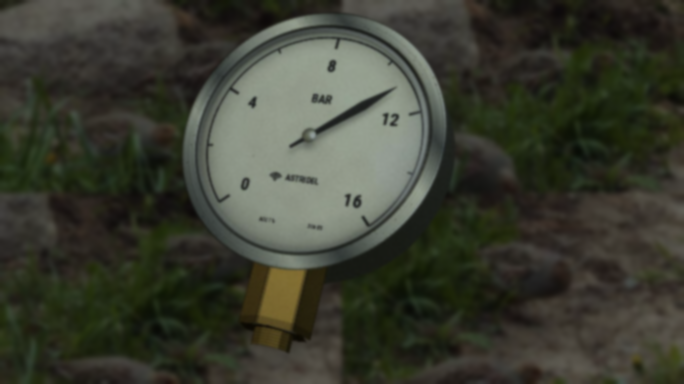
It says 11; bar
